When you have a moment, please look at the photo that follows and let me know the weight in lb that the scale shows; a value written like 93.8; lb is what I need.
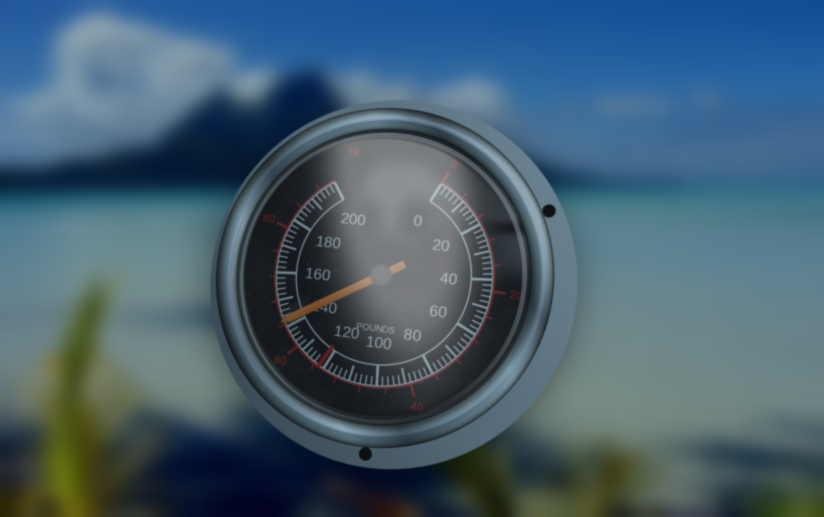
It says 142; lb
